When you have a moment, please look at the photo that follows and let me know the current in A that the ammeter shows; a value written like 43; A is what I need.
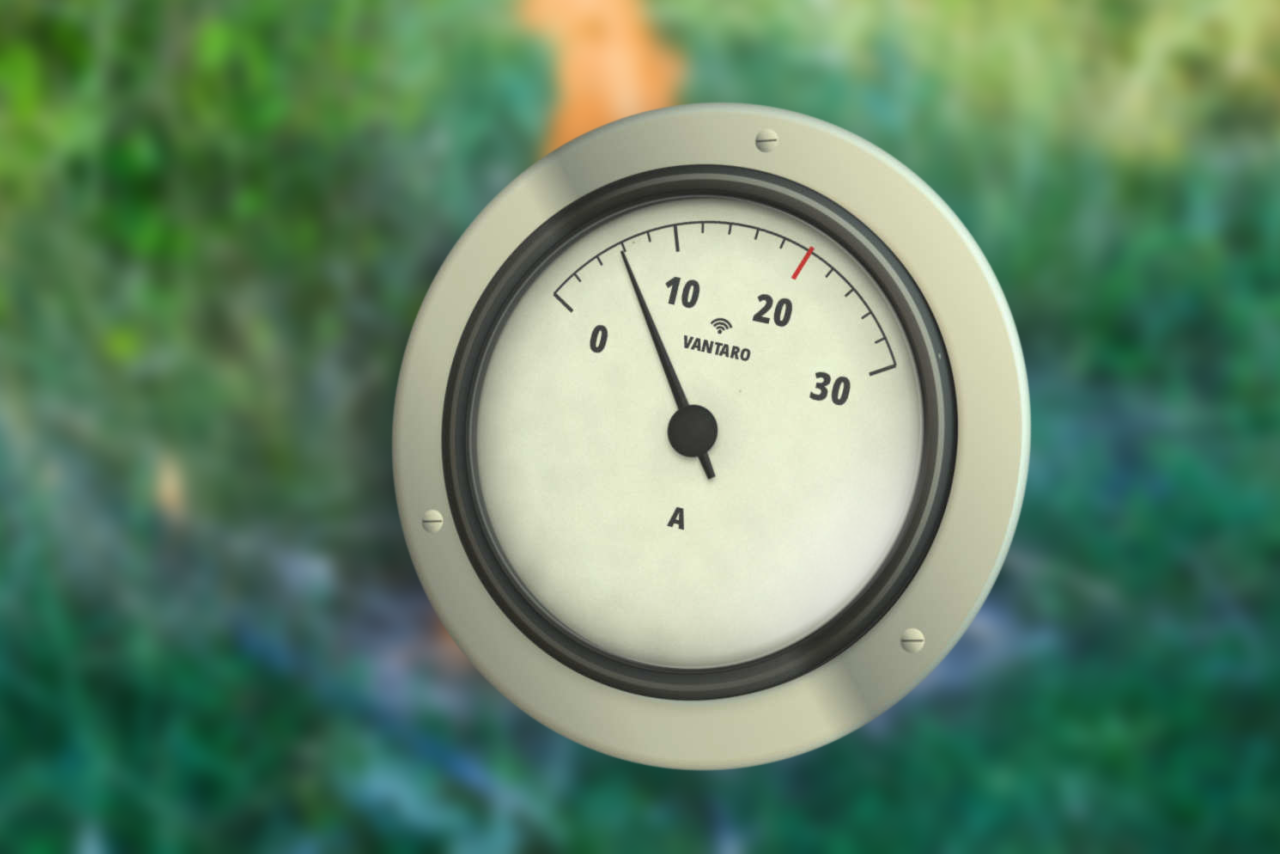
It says 6; A
